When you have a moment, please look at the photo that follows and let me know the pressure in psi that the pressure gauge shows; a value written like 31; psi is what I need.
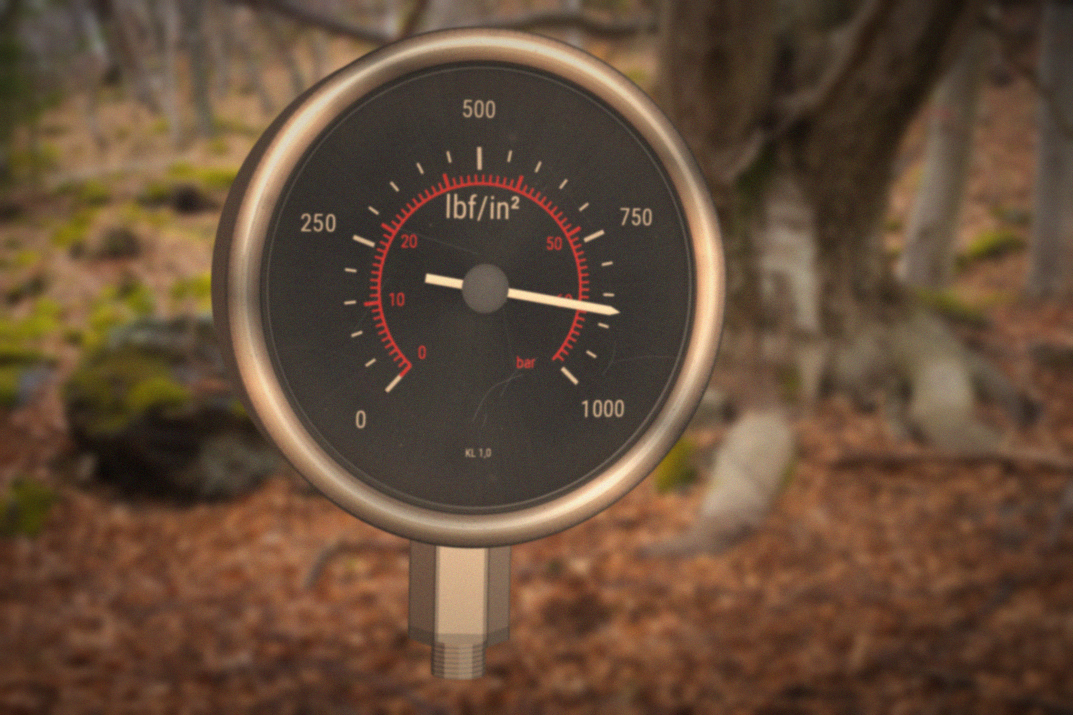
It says 875; psi
